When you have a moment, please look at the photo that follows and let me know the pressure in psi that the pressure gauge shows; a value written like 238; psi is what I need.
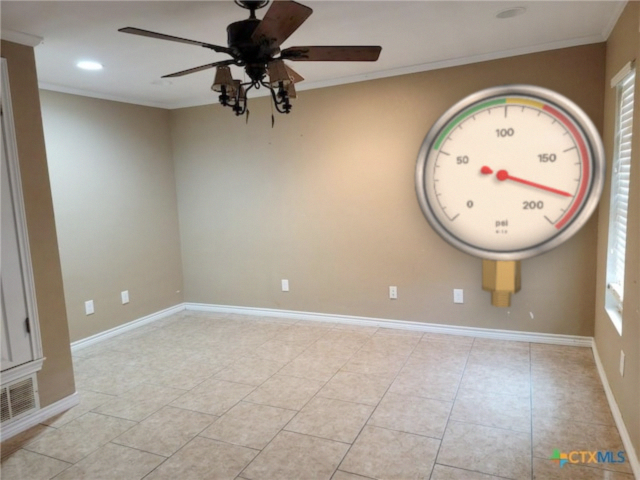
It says 180; psi
